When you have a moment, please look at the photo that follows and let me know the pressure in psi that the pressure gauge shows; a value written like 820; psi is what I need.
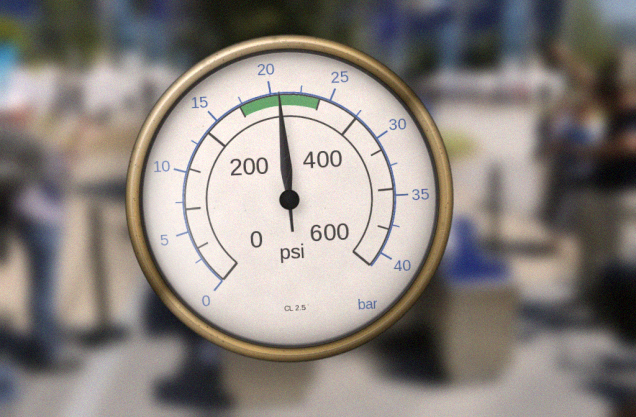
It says 300; psi
